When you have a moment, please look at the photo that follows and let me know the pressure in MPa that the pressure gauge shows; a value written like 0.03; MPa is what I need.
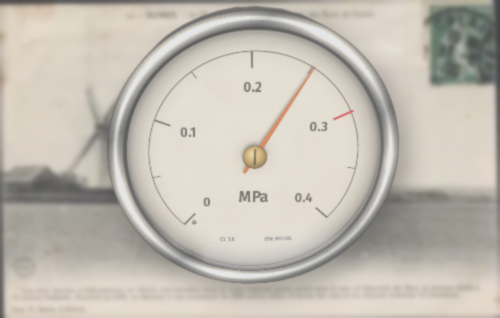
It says 0.25; MPa
